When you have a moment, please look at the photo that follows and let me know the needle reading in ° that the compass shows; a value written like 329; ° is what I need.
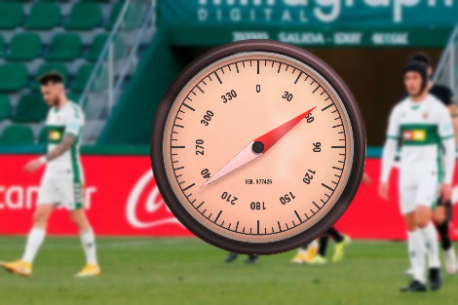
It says 55; °
